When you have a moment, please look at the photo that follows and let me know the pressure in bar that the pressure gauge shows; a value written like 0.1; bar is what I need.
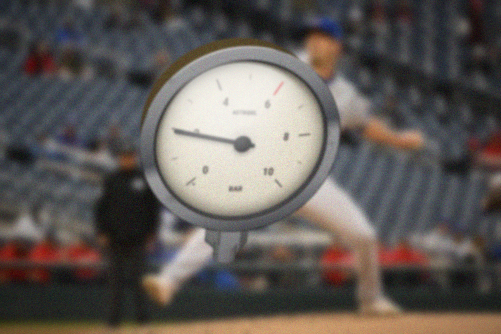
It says 2; bar
